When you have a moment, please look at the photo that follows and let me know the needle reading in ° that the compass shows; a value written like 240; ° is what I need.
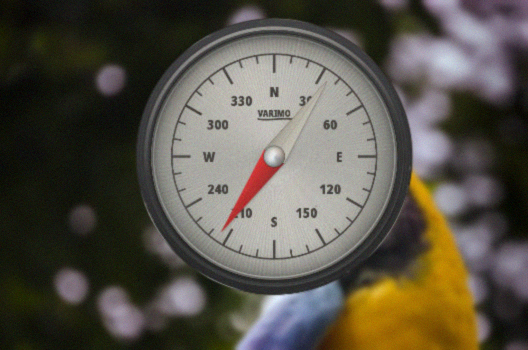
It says 215; °
